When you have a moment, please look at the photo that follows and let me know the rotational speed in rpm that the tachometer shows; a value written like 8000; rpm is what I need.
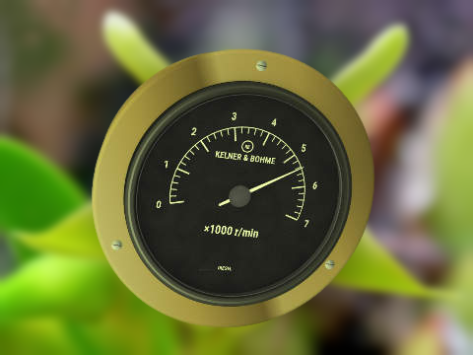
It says 5400; rpm
